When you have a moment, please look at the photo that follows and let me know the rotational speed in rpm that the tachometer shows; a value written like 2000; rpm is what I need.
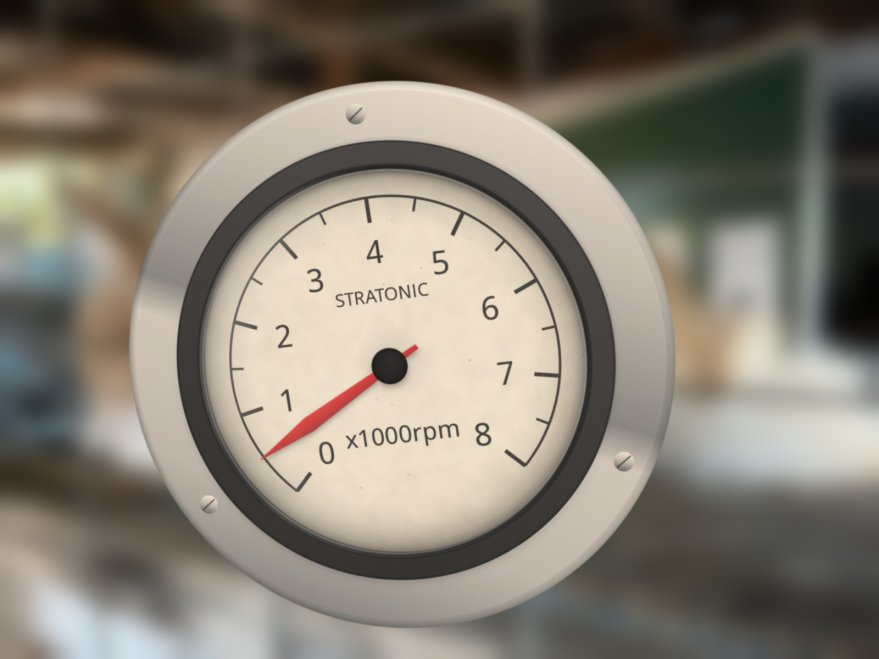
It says 500; rpm
